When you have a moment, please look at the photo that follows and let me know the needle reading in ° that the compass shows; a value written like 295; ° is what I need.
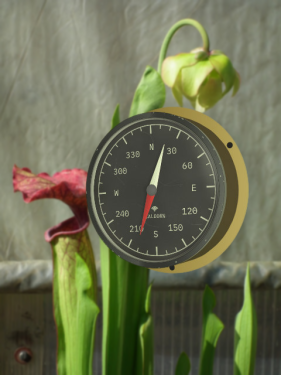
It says 200; °
